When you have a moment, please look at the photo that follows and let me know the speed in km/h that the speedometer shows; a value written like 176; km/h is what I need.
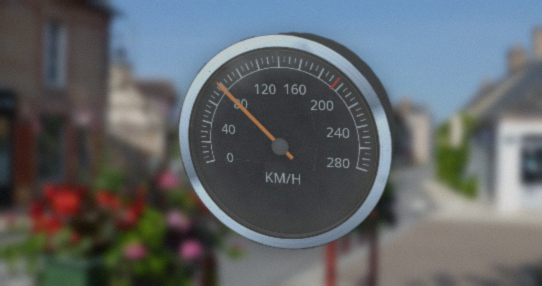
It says 80; km/h
